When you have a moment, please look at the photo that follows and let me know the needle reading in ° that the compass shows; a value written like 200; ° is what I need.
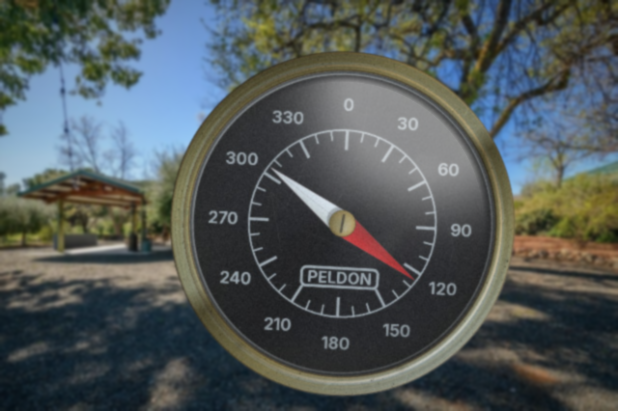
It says 125; °
